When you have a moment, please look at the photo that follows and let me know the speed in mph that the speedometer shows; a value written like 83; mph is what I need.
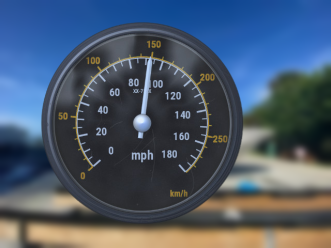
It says 92.5; mph
